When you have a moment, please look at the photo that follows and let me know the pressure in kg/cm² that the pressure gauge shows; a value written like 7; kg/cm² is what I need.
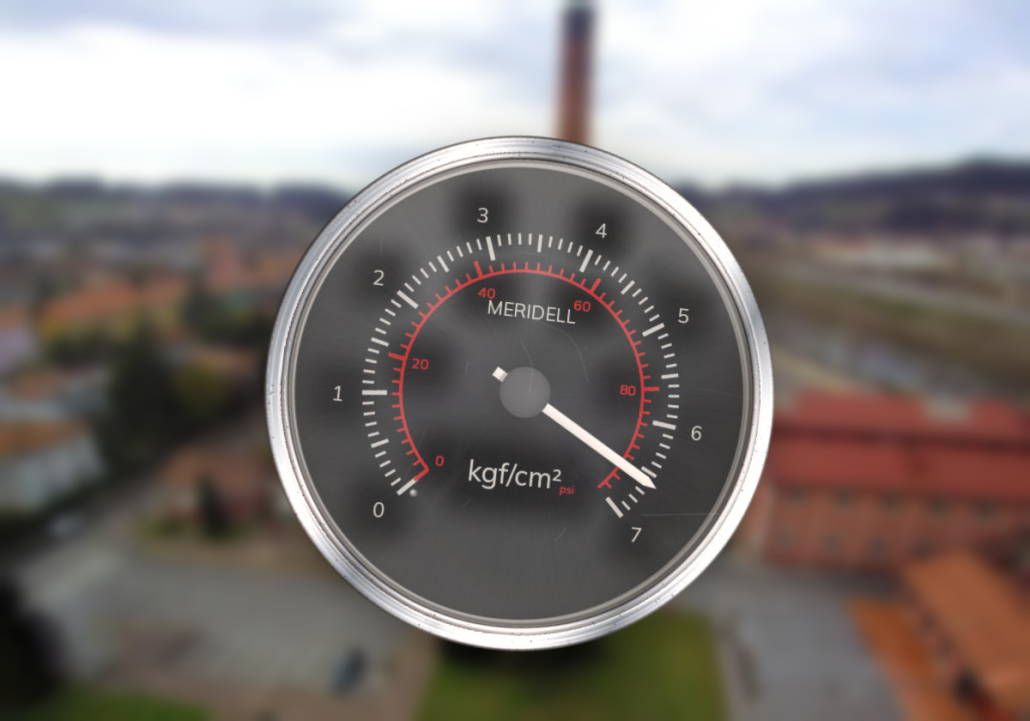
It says 6.6; kg/cm²
